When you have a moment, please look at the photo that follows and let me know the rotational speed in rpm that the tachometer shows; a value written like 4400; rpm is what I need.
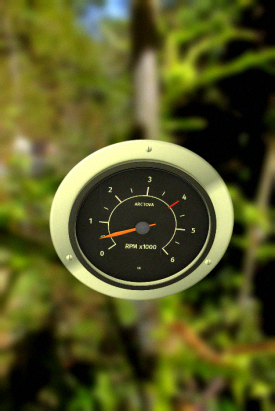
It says 500; rpm
